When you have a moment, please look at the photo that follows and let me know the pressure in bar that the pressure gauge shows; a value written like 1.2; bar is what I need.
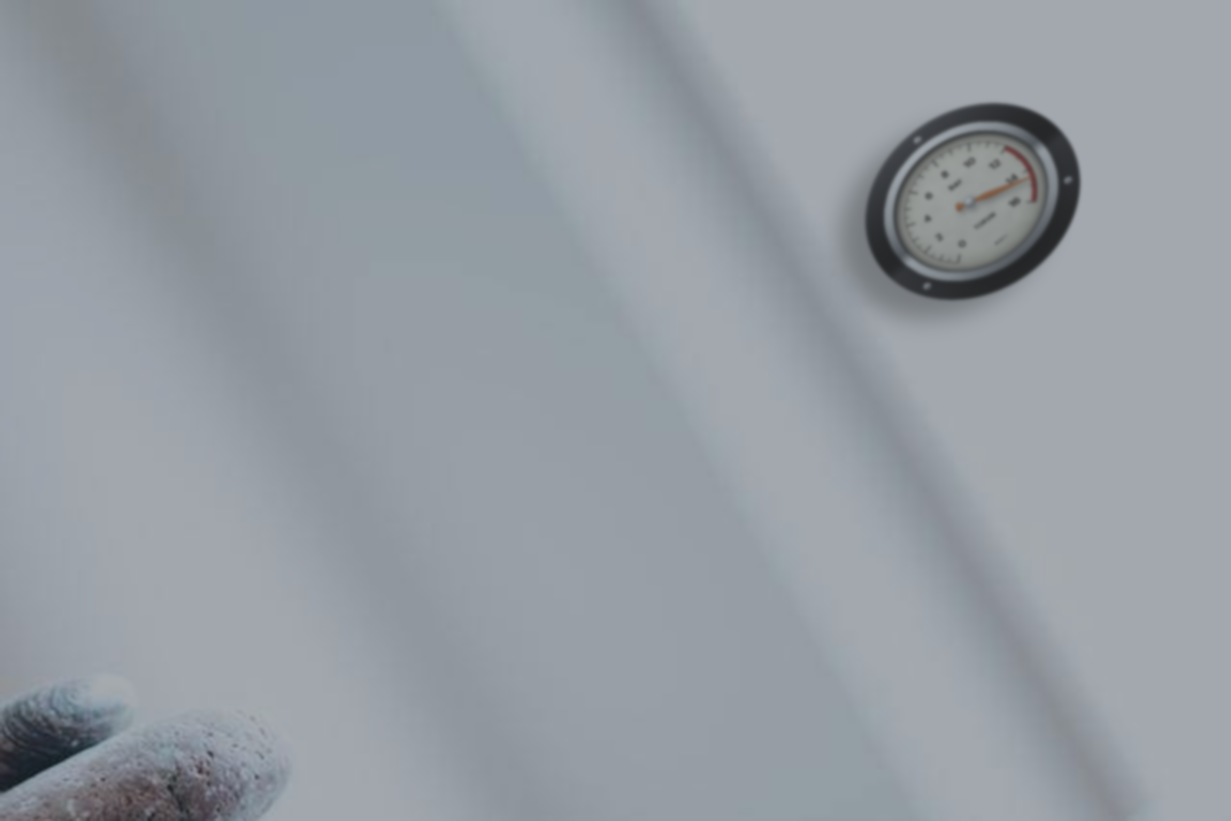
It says 14.5; bar
